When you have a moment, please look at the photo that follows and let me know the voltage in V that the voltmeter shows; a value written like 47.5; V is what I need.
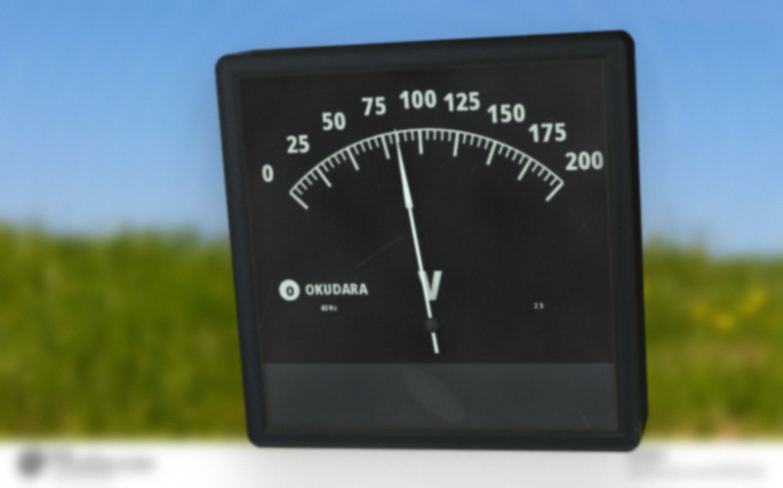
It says 85; V
